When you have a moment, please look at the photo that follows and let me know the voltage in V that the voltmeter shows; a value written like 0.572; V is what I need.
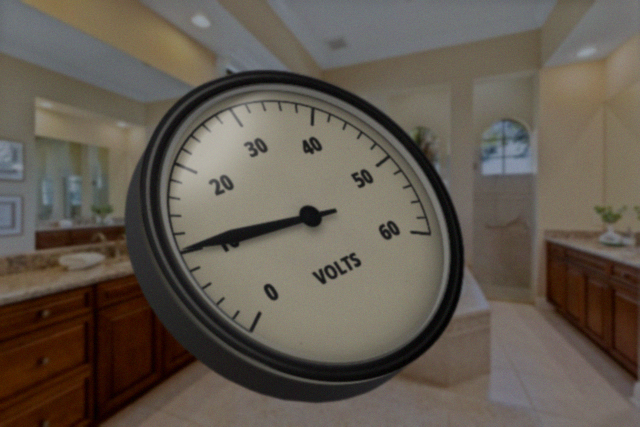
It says 10; V
